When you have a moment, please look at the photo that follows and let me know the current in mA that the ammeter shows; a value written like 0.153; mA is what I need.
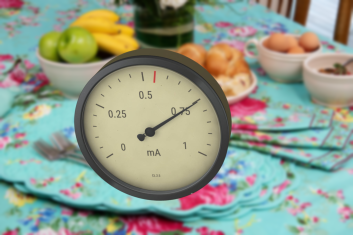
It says 0.75; mA
